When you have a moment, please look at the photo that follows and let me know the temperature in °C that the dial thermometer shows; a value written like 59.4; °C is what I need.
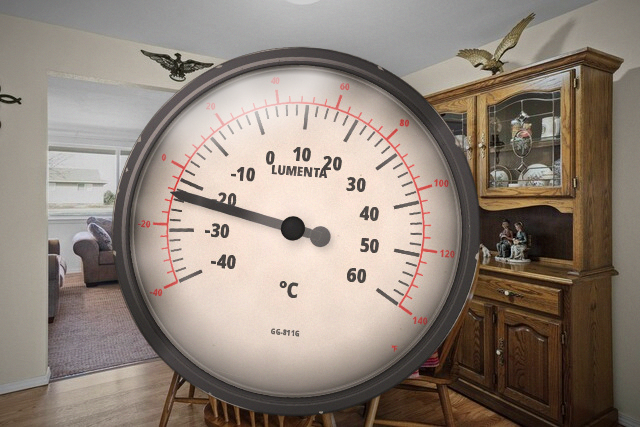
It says -23; °C
